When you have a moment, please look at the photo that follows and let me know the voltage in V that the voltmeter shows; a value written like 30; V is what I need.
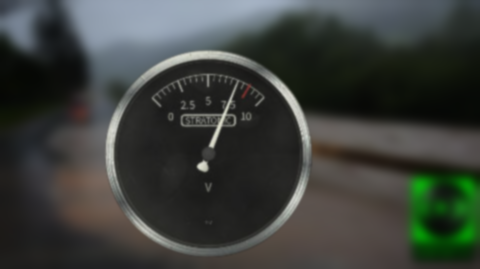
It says 7.5; V
